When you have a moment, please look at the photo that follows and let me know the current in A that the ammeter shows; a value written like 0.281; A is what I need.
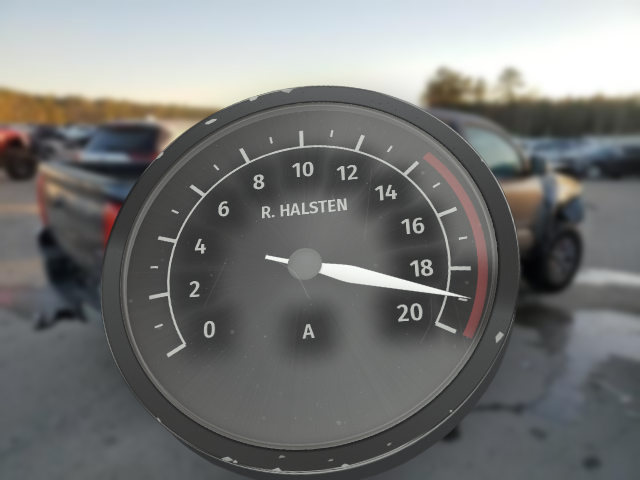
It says 19; A
